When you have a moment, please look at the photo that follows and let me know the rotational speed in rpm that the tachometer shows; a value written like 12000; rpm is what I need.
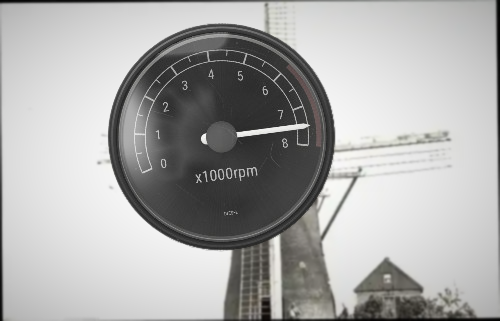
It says 7500; rpm
